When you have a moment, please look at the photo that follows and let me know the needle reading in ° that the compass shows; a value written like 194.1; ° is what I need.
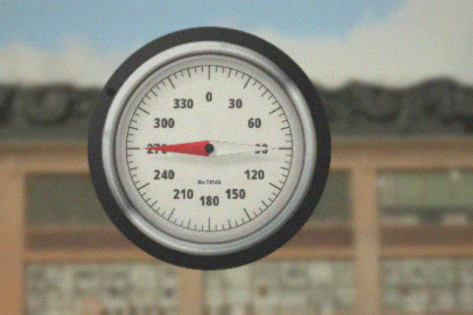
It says 270; °
